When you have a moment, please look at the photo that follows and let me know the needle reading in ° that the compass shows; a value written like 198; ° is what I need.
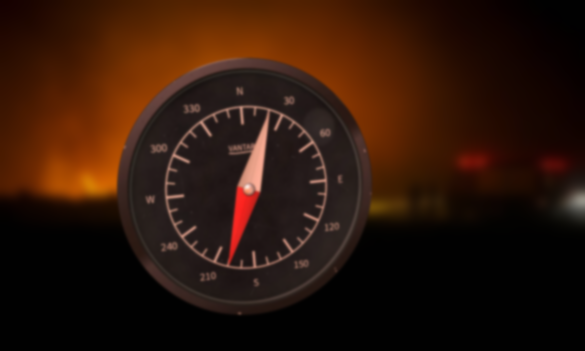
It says 200; °
